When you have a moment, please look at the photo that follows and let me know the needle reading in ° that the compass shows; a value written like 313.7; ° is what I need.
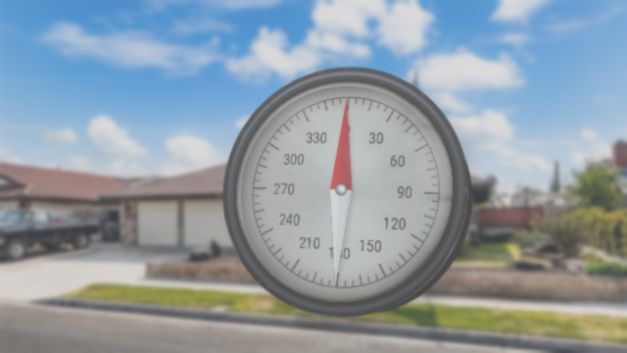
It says 0; °
